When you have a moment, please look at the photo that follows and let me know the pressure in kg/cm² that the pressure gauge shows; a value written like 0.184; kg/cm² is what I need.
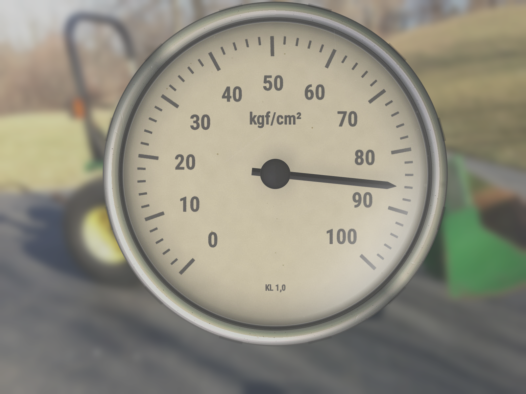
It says 86; kg/cm²
